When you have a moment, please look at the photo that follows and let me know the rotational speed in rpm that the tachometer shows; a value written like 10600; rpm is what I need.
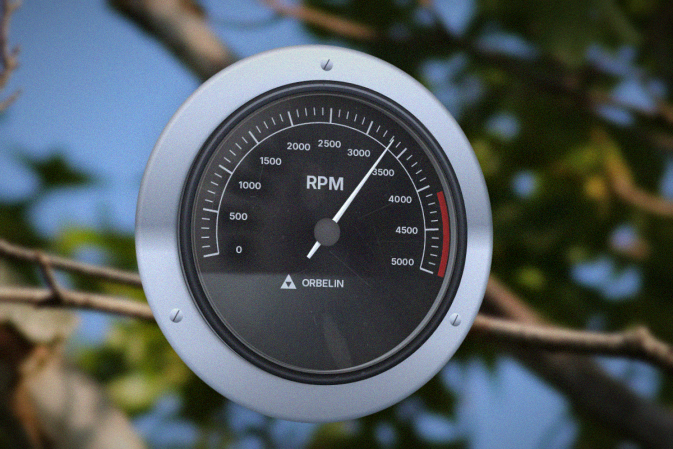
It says 3300; rpm
